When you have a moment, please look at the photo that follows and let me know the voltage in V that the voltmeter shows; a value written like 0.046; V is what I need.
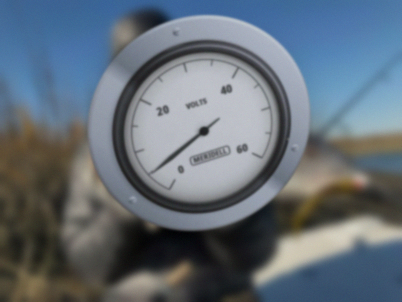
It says 5; V
